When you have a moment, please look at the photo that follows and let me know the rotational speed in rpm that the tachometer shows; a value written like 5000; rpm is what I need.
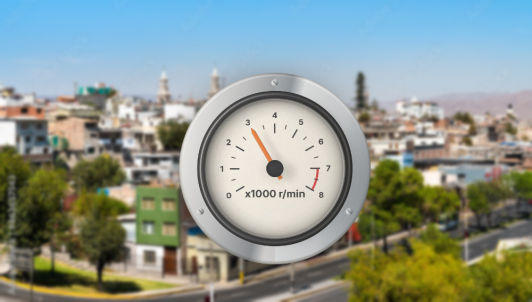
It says 3000; rpm
